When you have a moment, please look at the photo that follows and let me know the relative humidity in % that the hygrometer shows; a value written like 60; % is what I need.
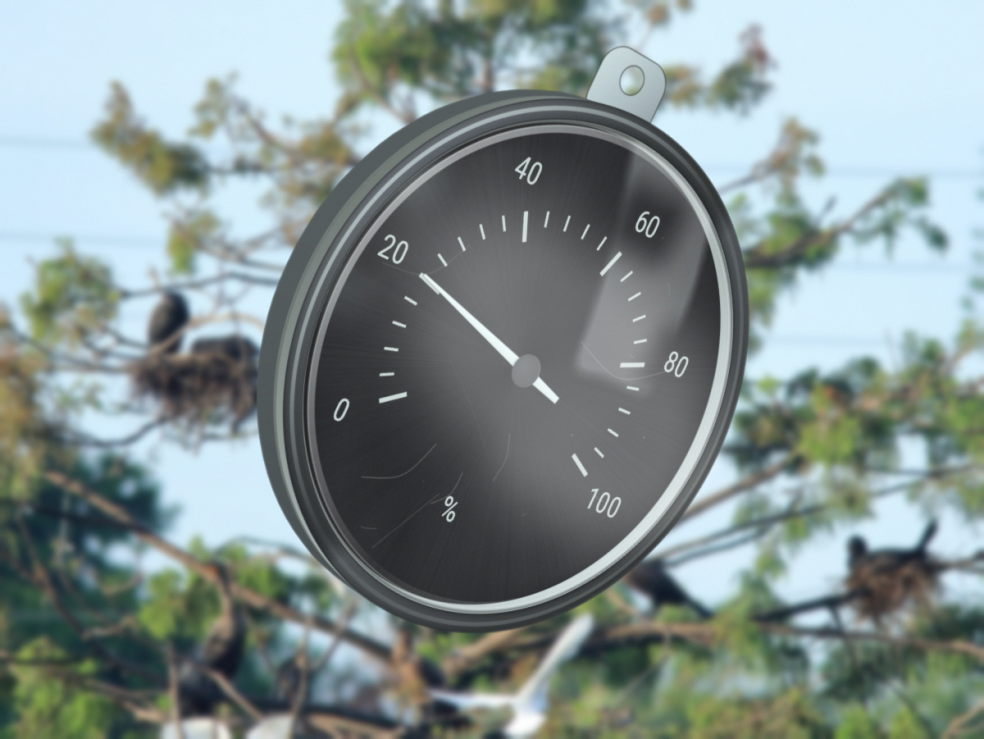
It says 20; %
